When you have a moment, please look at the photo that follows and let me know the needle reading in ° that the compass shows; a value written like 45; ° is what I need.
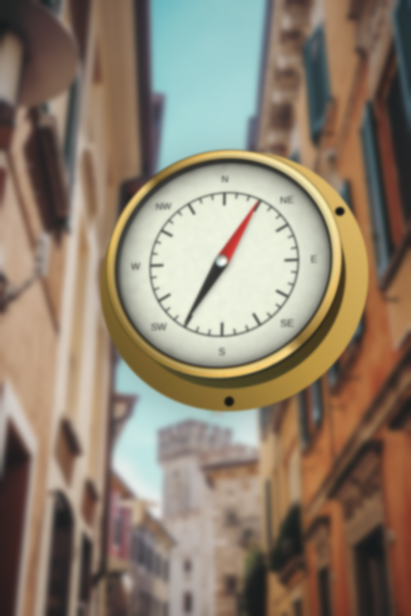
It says 30; °
